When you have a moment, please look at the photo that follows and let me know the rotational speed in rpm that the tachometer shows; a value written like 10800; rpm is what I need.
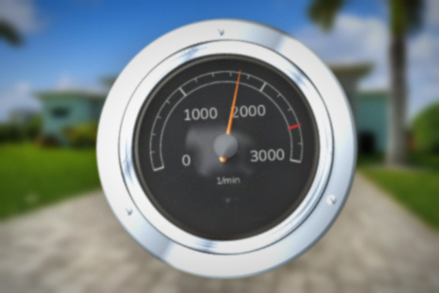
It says 1700; rpm
